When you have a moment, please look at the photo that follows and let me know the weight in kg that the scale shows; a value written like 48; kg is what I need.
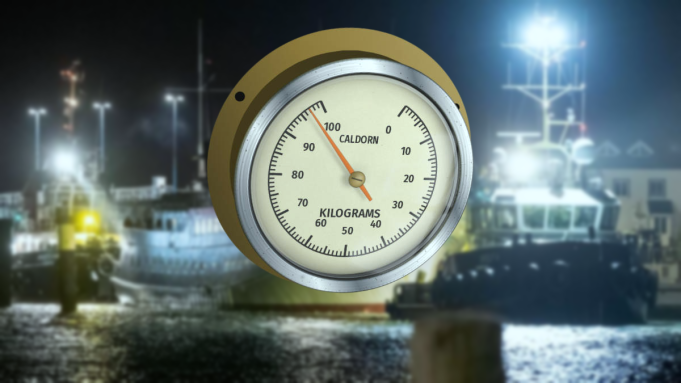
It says 97; kg
